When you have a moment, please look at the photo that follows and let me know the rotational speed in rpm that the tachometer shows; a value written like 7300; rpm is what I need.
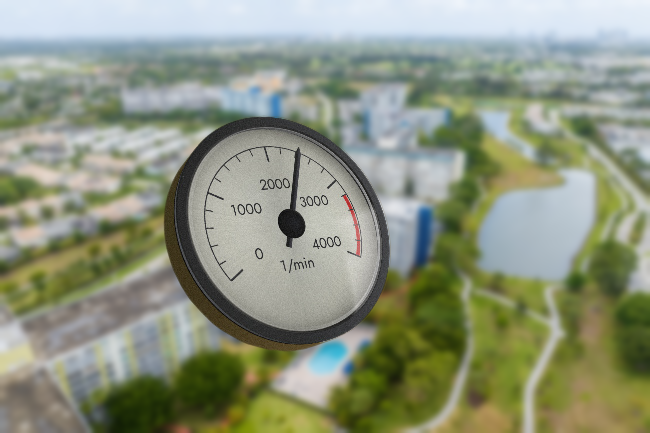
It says 2400; rpm
